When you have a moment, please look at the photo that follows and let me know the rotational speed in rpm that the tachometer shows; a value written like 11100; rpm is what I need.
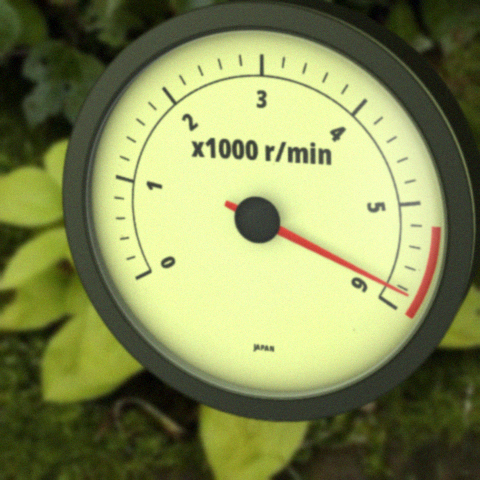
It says 5800; rpm
